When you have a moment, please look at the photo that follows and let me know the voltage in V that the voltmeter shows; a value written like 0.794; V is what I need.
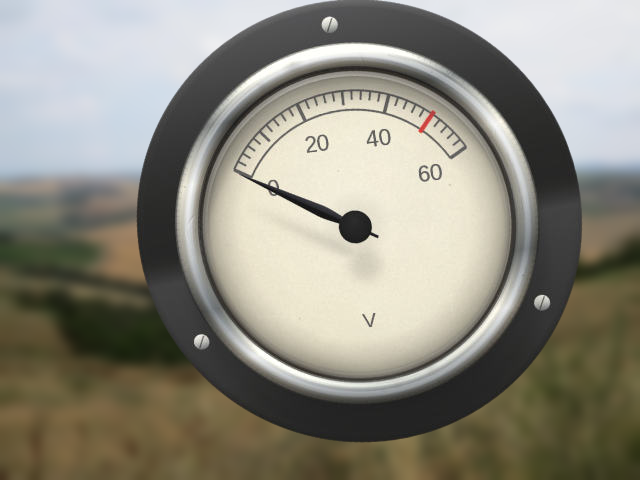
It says 0; V
